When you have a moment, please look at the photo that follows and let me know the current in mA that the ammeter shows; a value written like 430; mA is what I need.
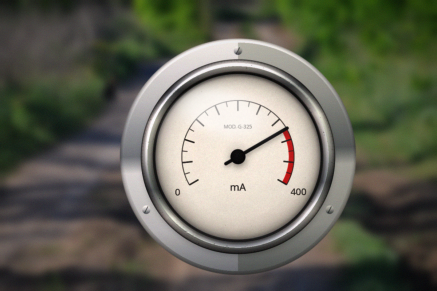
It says 300; mA
